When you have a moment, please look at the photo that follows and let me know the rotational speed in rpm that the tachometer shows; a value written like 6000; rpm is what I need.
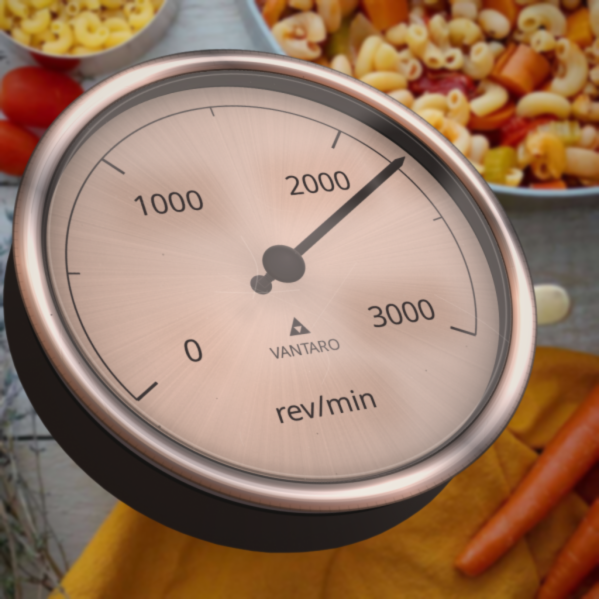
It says 2250; rpm
